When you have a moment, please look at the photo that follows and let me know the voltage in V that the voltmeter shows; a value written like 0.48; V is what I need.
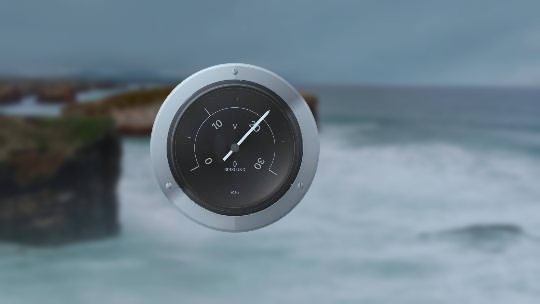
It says 20; V
